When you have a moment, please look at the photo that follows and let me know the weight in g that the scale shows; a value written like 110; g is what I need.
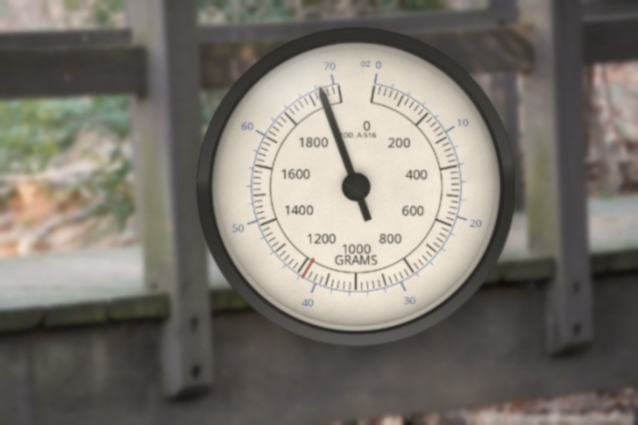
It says 1940; g
